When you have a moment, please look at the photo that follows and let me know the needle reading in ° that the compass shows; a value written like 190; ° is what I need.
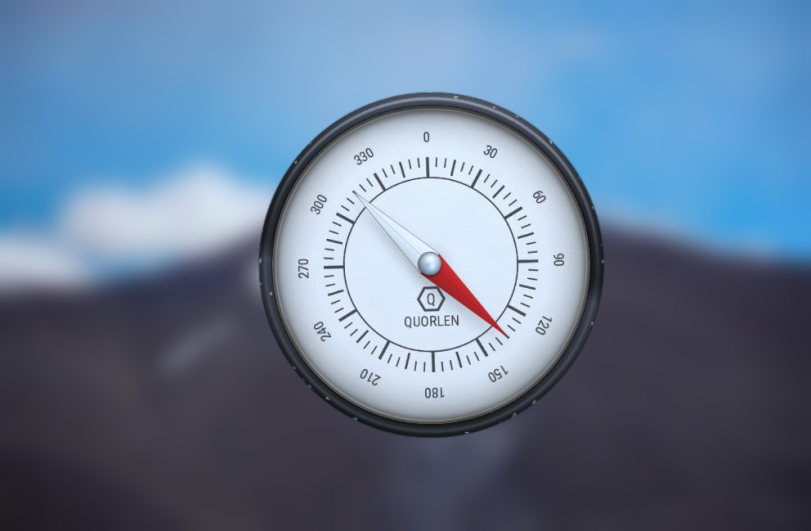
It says 135; °
